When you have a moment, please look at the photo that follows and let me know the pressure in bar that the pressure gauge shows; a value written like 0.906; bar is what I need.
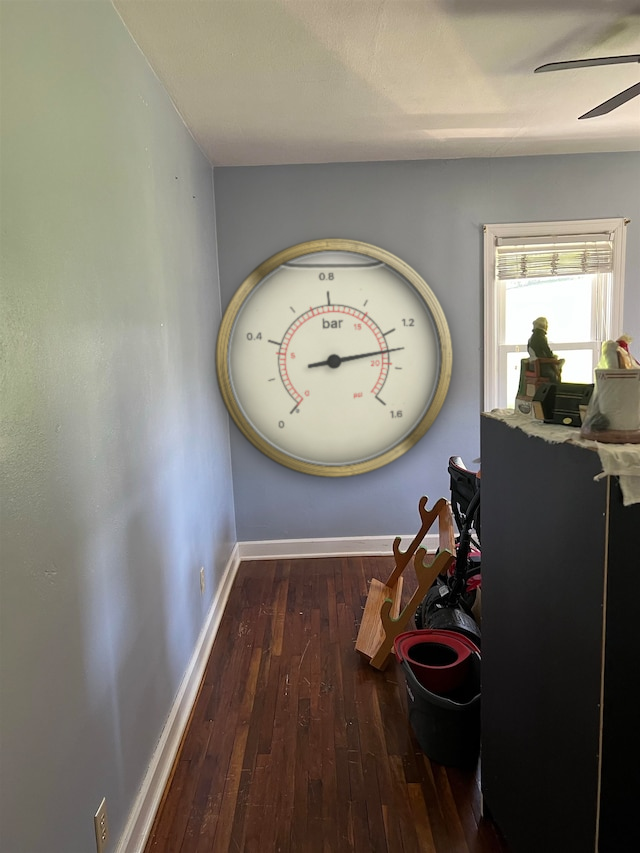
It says 1.3; bar
